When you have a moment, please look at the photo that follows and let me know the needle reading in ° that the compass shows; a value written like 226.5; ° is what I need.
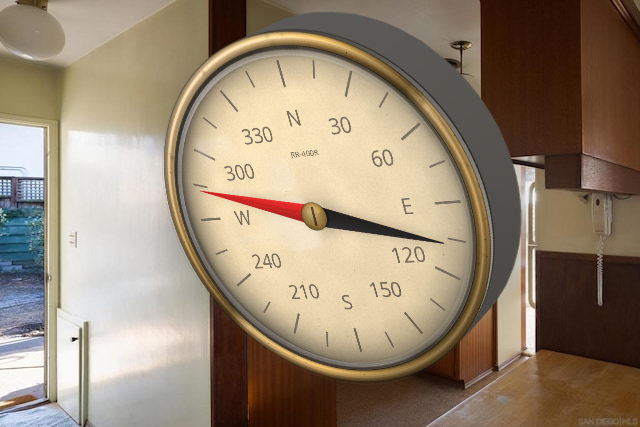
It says 285; °
